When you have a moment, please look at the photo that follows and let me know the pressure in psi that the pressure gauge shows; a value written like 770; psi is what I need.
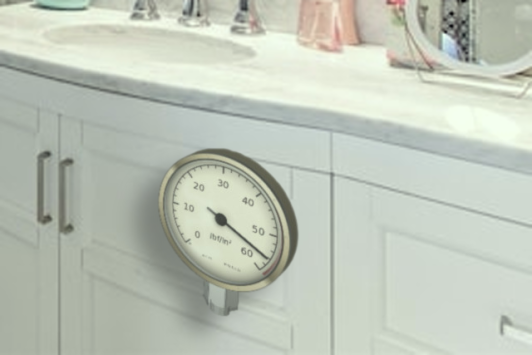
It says 56; psi
